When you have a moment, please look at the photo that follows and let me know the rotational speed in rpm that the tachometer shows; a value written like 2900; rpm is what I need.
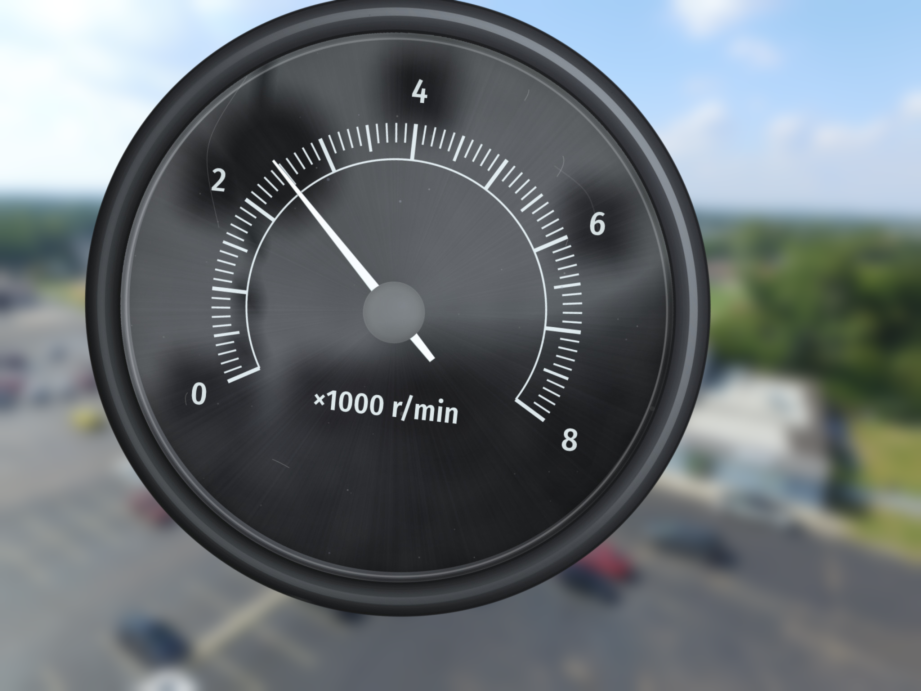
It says 2500; rpm
